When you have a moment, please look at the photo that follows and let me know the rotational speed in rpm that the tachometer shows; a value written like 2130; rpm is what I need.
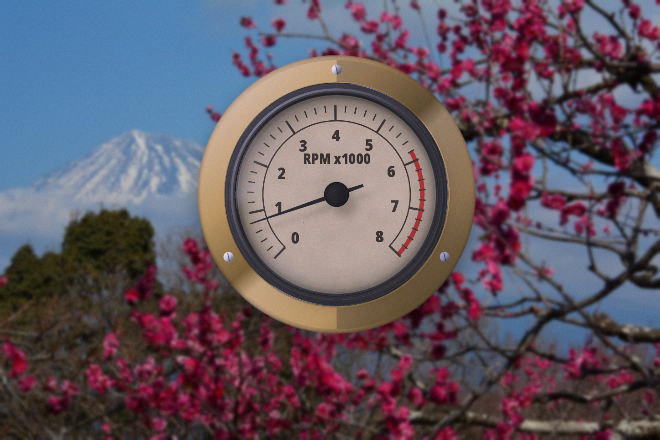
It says 800; rpm
